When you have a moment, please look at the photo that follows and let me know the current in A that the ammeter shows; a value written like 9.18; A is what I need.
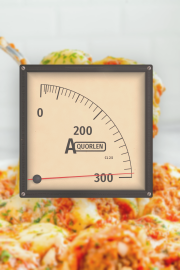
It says 295; A
